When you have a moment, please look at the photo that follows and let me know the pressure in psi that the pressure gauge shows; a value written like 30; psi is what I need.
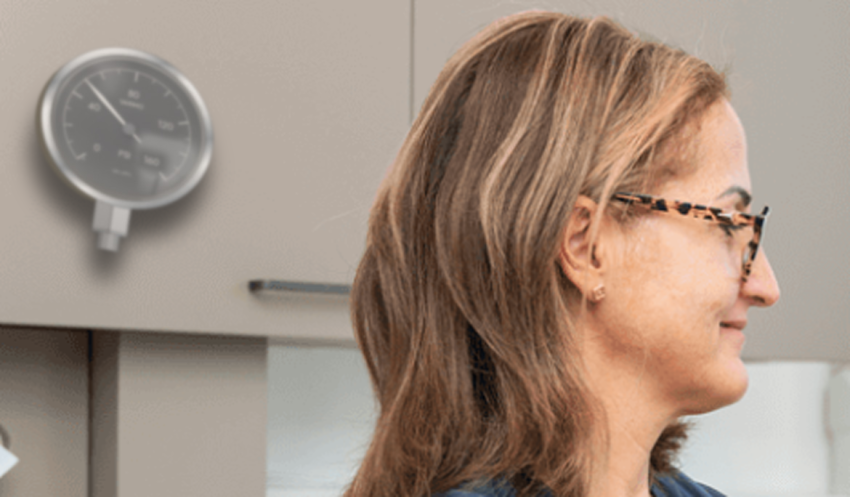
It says 50; psi
